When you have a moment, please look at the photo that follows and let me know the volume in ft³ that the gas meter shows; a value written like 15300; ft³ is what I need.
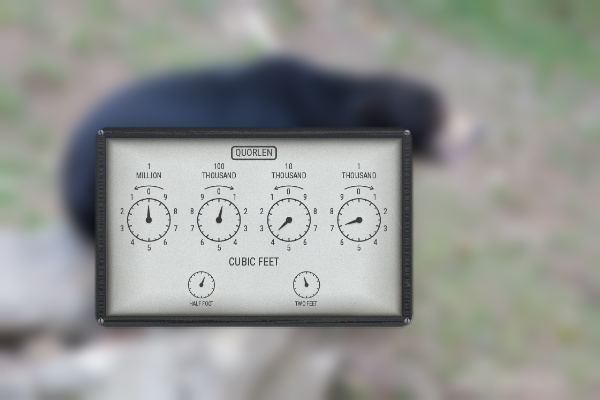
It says 3700; ft³
